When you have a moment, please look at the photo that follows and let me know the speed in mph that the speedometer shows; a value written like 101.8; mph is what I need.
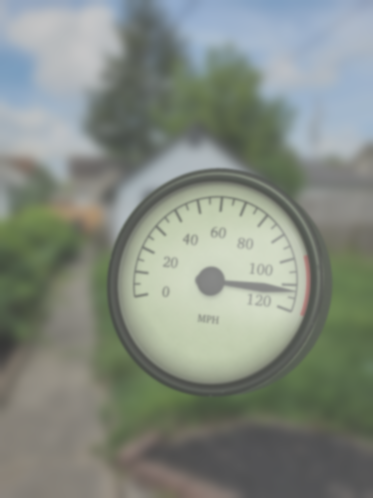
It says 112.5; mph
